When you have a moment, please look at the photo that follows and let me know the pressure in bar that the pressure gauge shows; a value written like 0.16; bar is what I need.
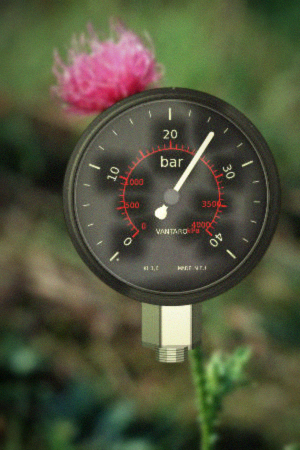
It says 25; bar
